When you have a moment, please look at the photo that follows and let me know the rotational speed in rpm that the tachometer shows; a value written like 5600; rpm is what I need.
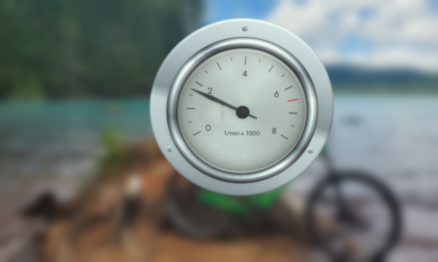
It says 1750; rpm
